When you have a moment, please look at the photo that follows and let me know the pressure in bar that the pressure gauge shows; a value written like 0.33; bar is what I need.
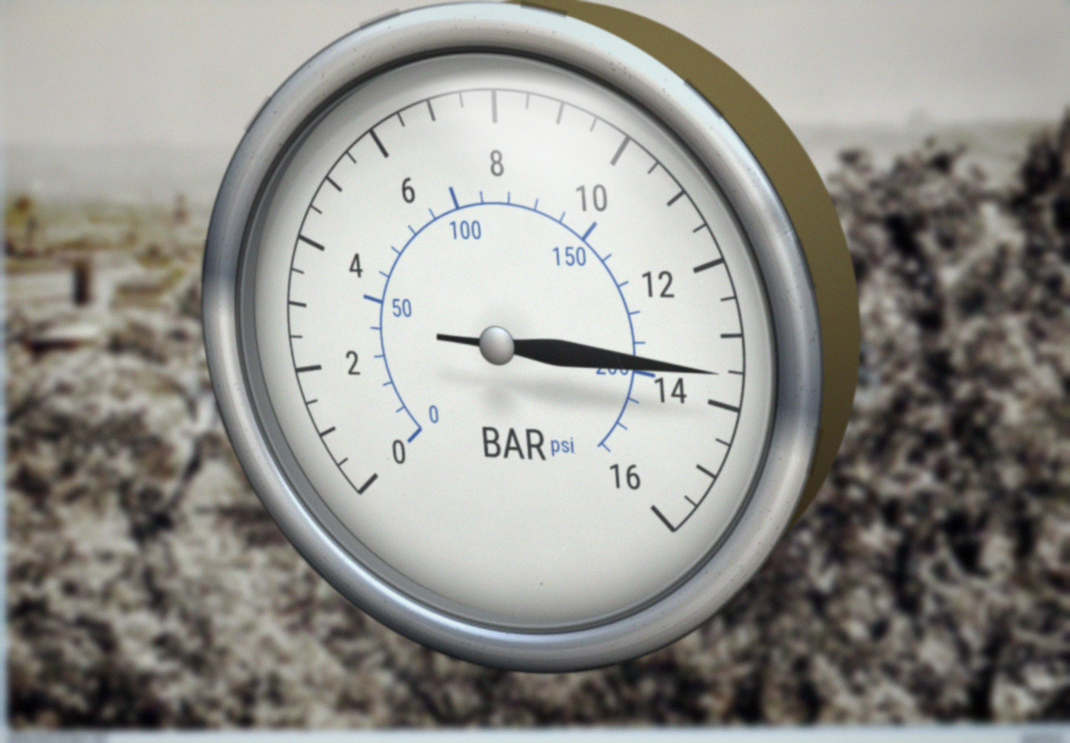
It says 13.5; bar
